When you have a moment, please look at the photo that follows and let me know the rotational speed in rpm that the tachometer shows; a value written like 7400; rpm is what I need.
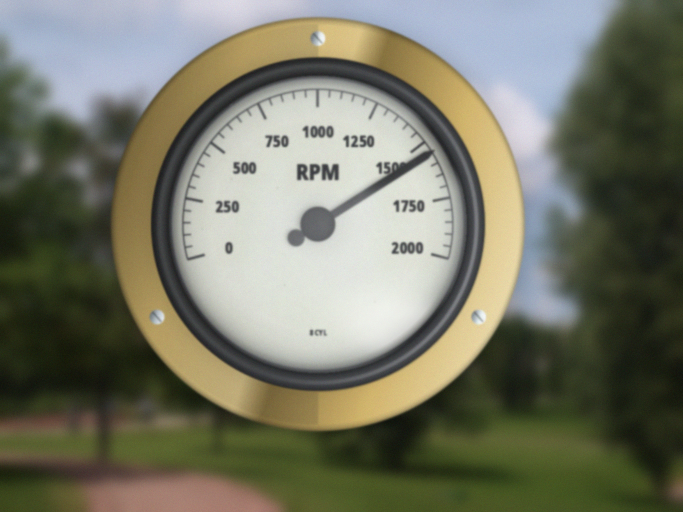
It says 1550; rpm
